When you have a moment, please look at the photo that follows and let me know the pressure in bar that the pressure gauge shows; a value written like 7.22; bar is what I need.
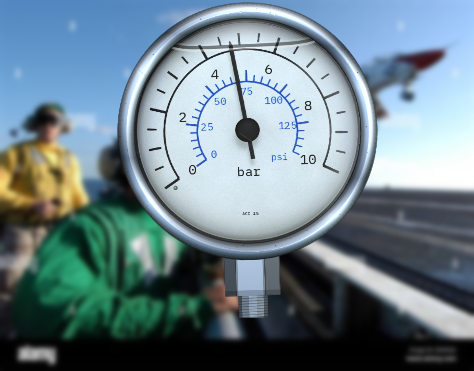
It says 4.75; bar
